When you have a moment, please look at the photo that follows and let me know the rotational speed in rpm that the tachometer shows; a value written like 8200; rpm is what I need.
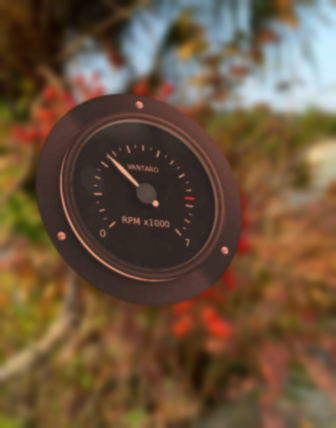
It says 2250; rpm
